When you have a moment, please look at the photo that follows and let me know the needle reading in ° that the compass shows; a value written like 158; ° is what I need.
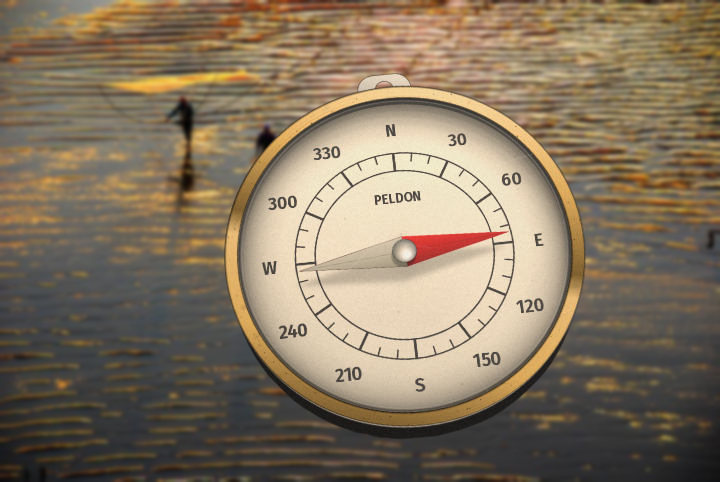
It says 85; °
